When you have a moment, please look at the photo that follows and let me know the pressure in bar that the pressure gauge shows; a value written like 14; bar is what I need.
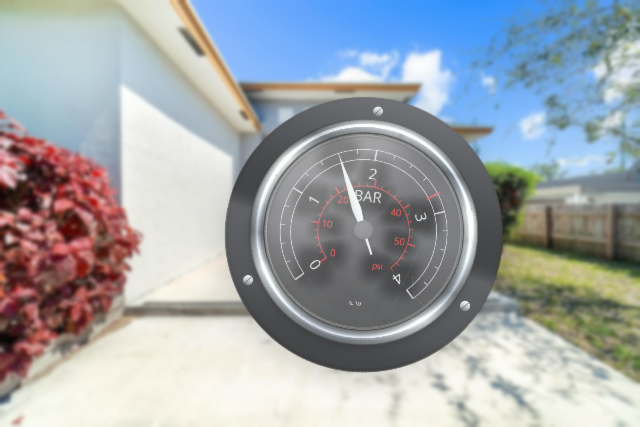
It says 1.6; bar
